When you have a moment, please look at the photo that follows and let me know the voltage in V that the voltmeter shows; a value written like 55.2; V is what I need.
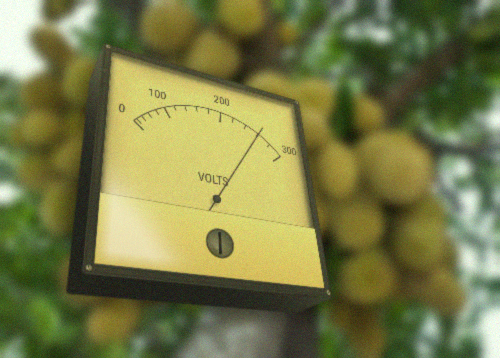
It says 260; V
